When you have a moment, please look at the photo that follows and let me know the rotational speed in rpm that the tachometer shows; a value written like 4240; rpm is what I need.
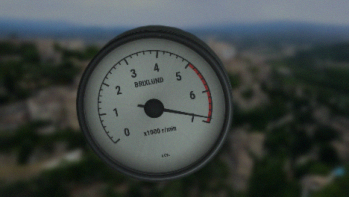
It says 6800; rpm
